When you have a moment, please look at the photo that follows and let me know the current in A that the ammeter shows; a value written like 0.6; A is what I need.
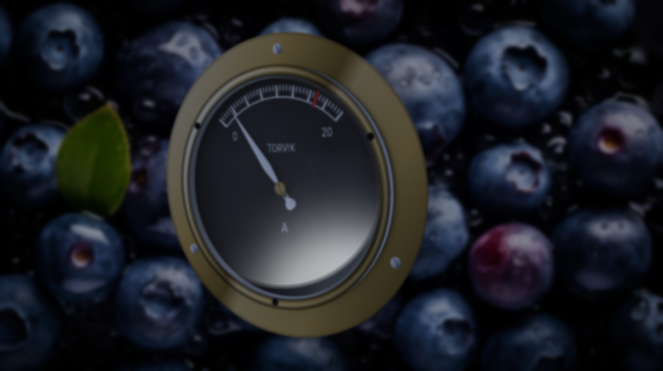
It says 2.5; A
